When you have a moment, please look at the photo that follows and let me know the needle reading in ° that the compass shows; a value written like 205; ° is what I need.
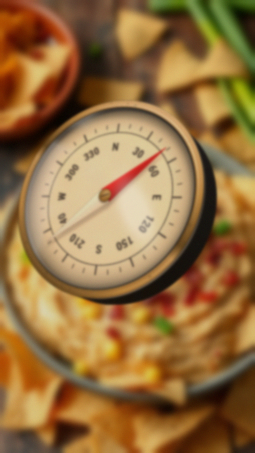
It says 50; °
